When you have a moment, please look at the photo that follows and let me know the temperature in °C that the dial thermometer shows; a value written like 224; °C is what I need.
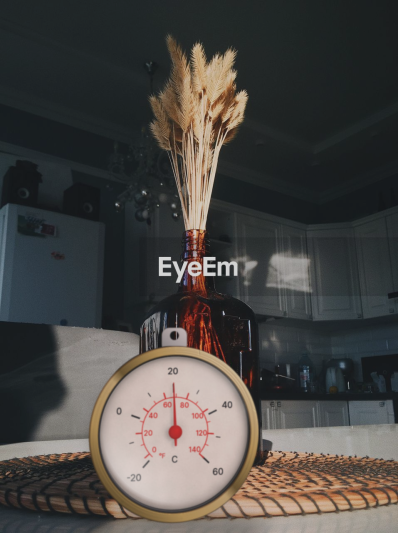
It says 20; °C
